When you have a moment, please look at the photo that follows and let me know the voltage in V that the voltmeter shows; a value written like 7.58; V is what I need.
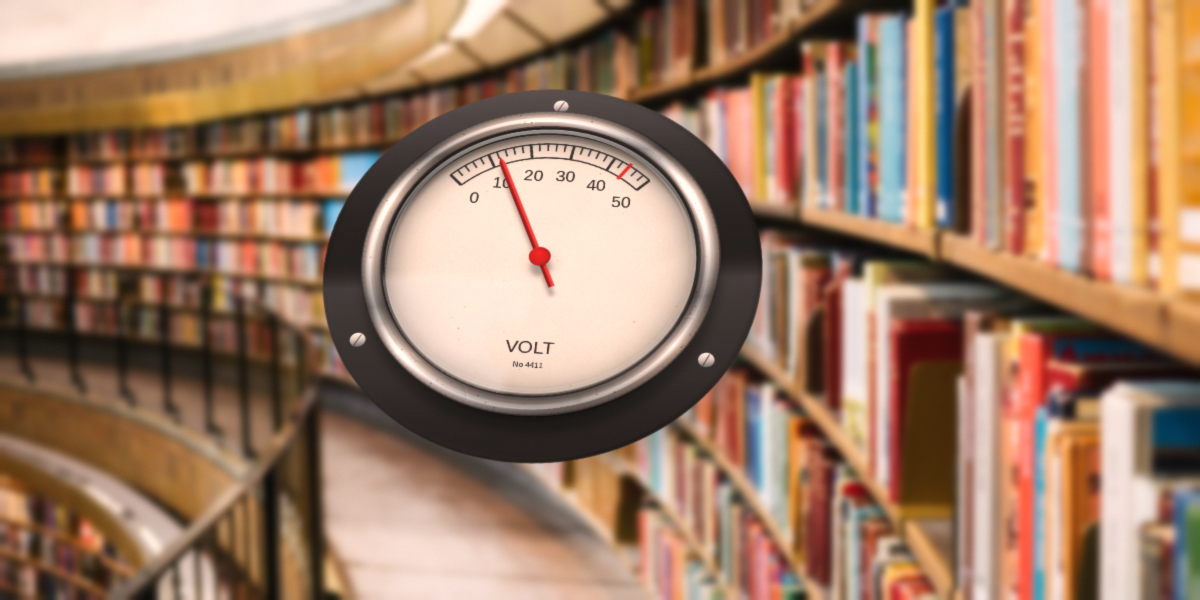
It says 12; V
